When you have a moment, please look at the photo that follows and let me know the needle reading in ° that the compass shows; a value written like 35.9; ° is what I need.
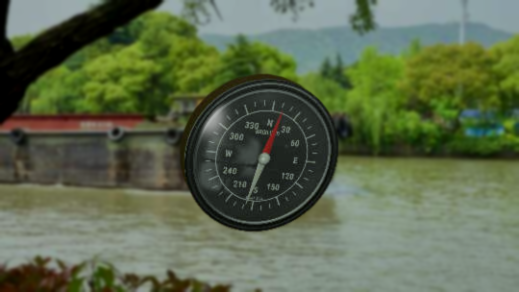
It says 10; °
